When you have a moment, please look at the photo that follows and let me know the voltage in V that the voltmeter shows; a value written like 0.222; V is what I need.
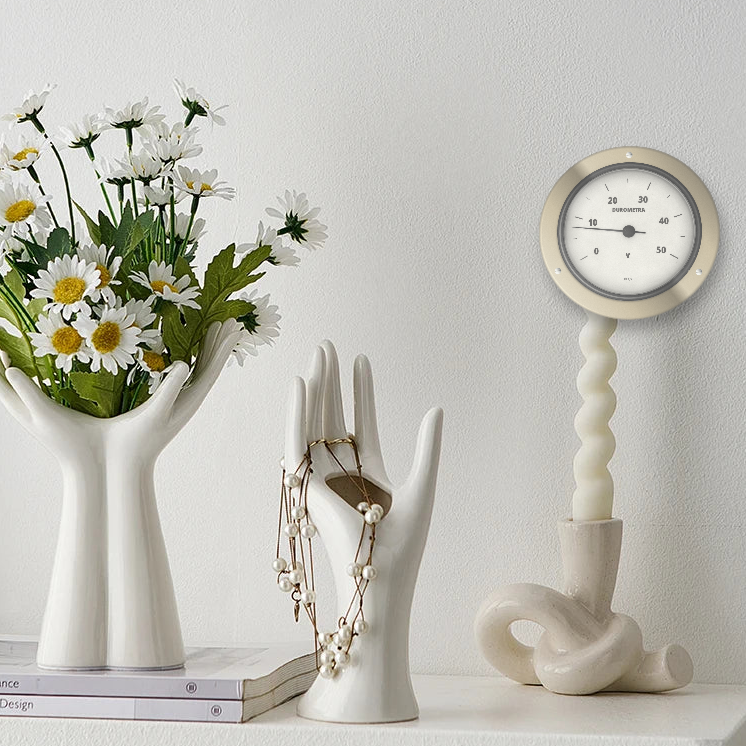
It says 7.5; V
